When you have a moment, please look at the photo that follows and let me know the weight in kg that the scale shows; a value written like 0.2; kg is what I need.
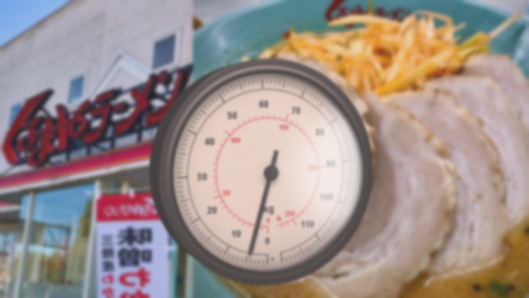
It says 5; kg
